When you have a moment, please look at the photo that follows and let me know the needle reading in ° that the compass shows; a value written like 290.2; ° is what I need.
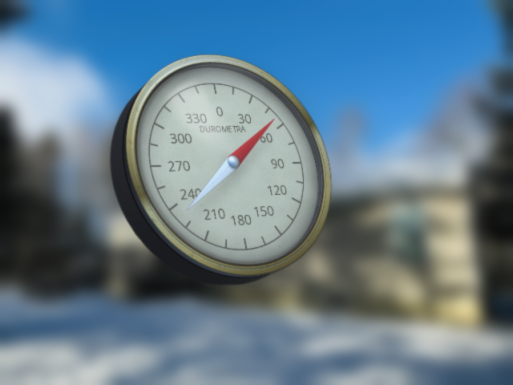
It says 52.5; °
